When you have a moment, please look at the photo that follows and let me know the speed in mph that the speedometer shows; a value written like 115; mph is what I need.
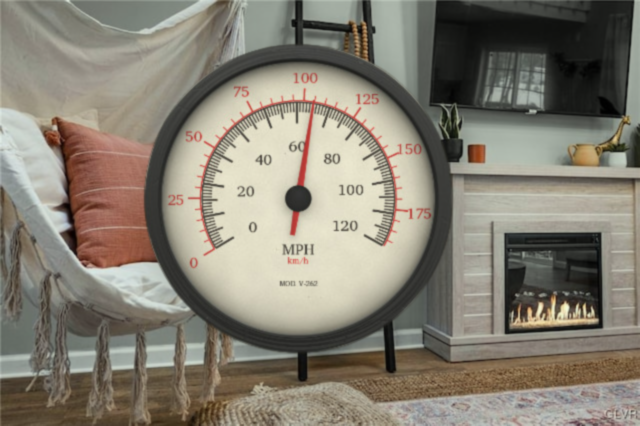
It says 65; mph
